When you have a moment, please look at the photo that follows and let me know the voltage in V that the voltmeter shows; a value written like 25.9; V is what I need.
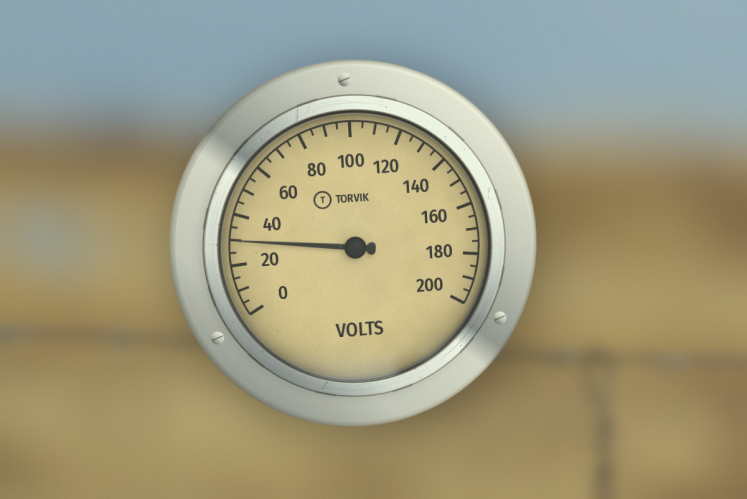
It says 30; V
